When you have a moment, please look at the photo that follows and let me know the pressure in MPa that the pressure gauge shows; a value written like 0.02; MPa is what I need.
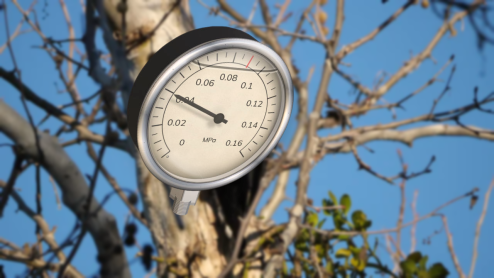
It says 0.04; MPa
